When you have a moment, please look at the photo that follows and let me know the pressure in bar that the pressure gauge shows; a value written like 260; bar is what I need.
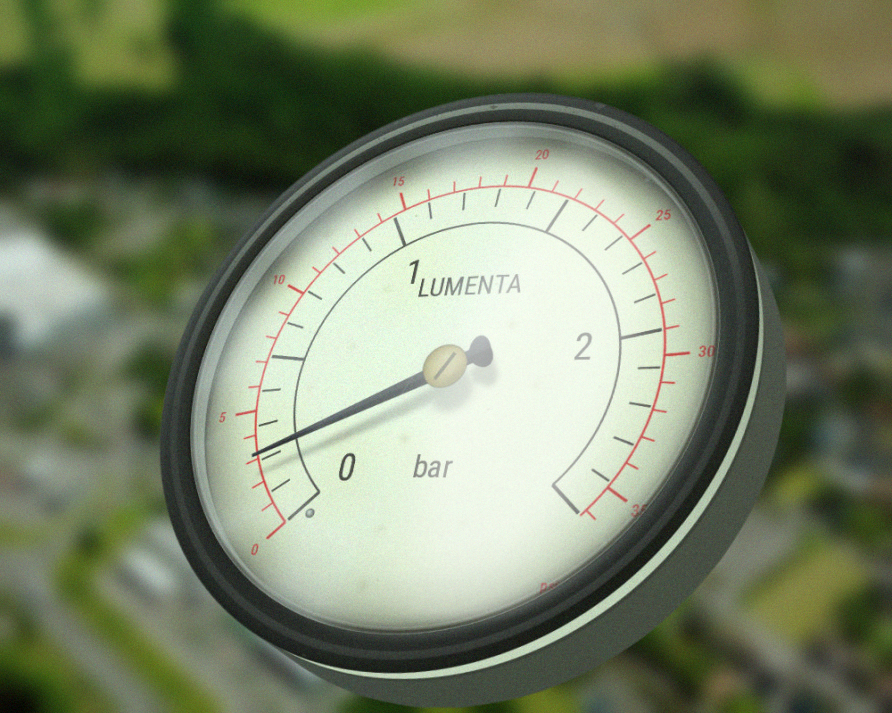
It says 0.2; bar
